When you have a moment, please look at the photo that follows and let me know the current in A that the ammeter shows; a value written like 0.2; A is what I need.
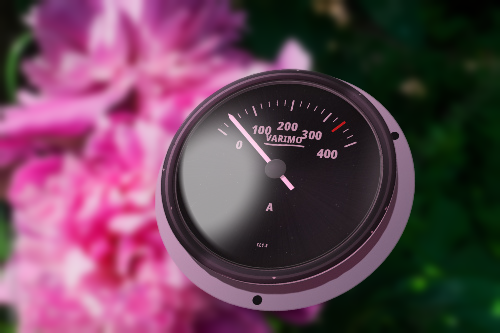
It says 40; A
